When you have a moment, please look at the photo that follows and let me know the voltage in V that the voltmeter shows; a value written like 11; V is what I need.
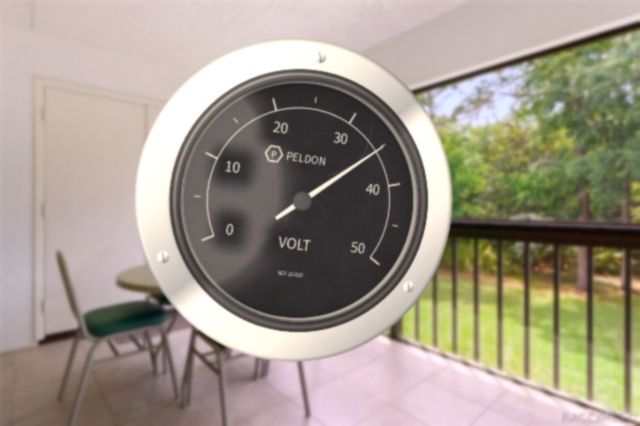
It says 35; V
